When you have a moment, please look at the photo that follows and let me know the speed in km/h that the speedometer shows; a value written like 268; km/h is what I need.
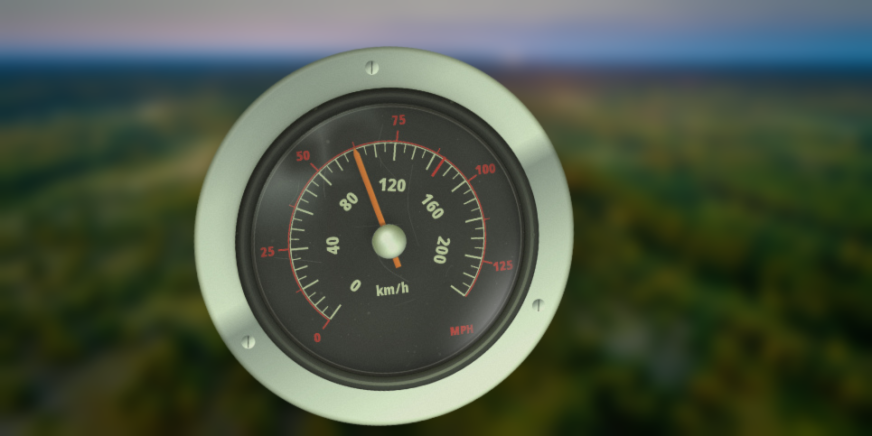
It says 100; km/h
